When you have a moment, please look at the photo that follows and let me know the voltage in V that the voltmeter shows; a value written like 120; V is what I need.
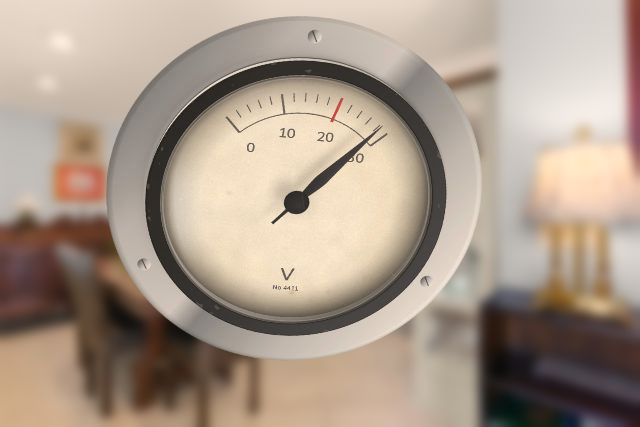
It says 28; V
